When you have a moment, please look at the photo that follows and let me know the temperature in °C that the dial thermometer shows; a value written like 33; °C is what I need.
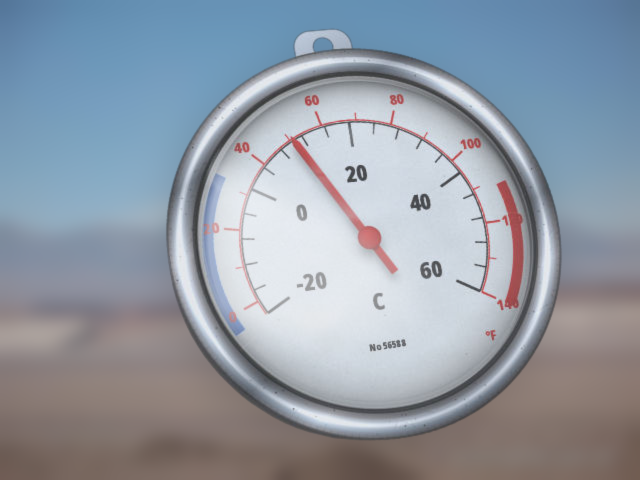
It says 10; °C
